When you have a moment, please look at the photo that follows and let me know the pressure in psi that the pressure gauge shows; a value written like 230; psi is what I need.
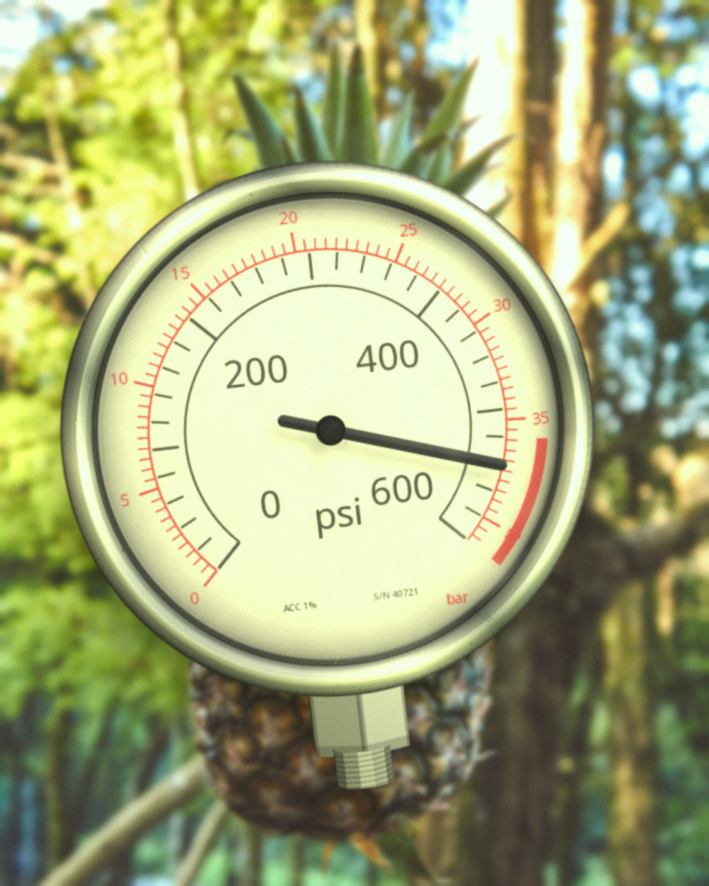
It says 540; psi
